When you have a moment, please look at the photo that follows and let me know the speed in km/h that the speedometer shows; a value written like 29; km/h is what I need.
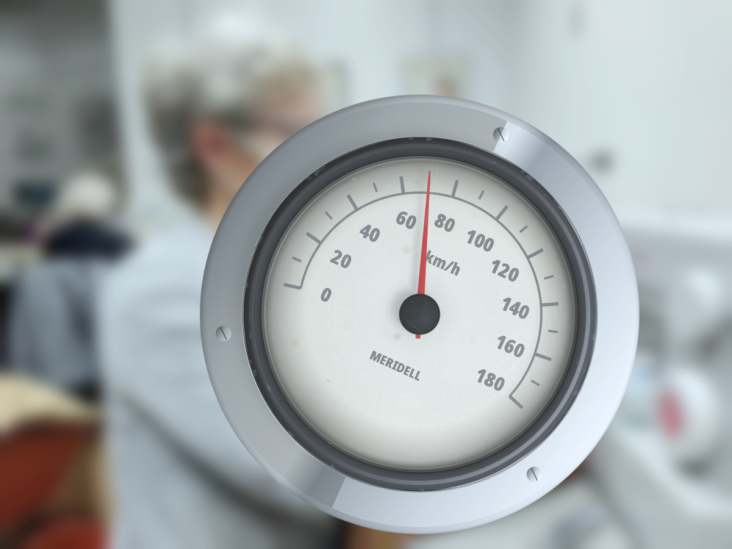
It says 70; km/h
